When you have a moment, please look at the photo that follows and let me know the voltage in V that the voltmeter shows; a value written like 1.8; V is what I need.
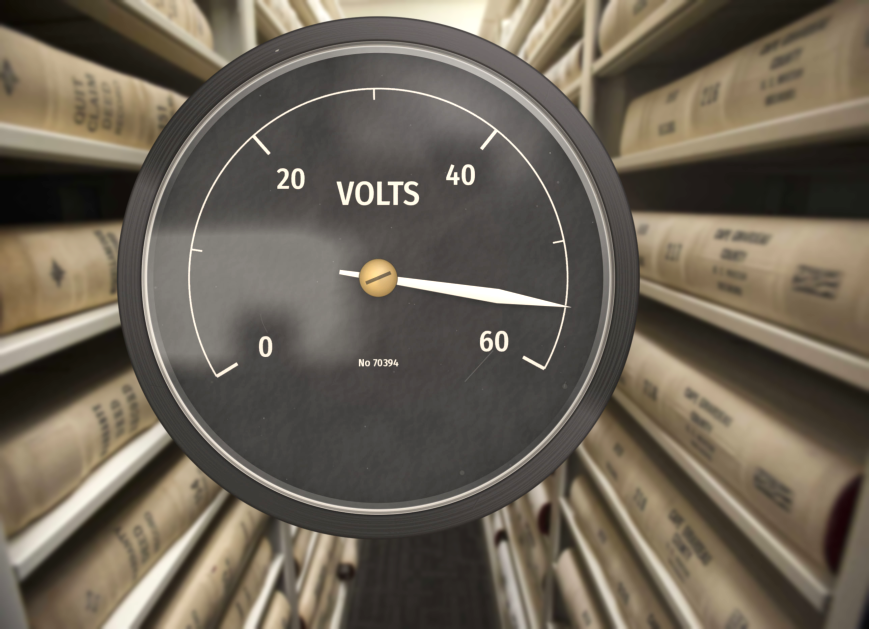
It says 55; V
